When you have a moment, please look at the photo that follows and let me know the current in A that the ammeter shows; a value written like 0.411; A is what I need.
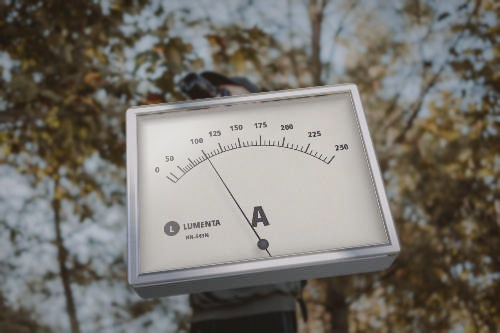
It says 100; A
